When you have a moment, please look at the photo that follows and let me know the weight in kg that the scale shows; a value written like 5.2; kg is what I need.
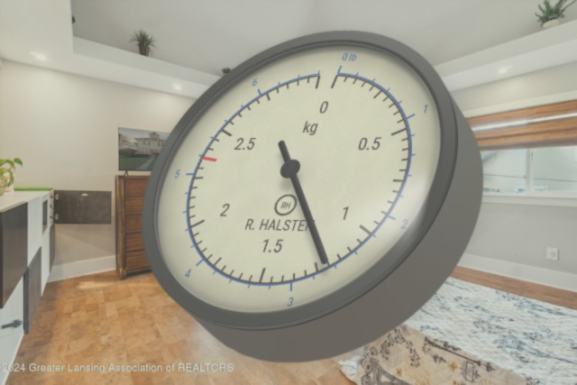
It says 1.2; kg
